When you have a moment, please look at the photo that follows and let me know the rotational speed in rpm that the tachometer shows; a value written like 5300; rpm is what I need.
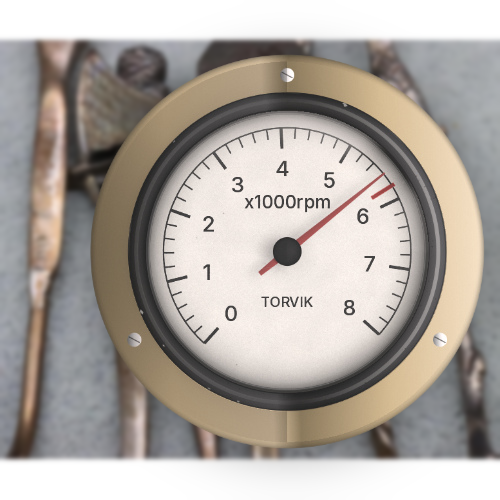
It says 5600; rpm
